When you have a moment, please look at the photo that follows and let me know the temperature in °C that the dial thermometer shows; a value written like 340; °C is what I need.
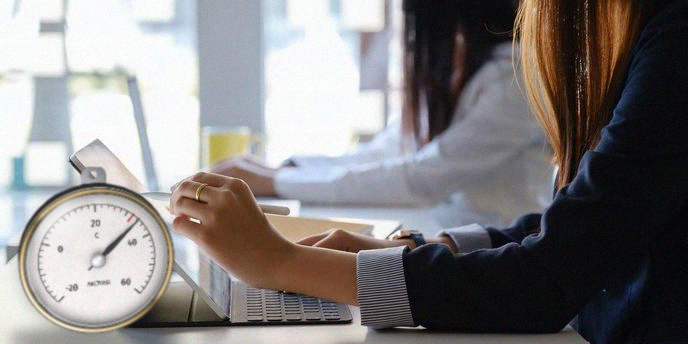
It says 34; °C
